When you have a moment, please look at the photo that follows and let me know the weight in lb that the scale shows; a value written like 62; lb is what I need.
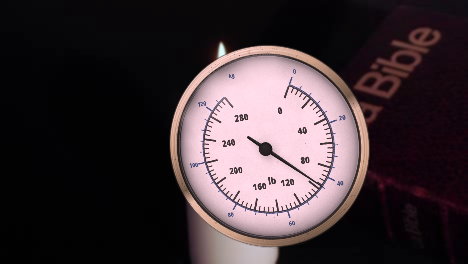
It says 96; lb
